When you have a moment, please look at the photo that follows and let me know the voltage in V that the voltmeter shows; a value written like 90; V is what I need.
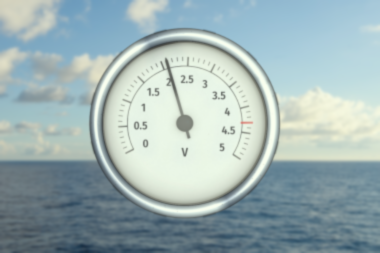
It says 2.1; V
